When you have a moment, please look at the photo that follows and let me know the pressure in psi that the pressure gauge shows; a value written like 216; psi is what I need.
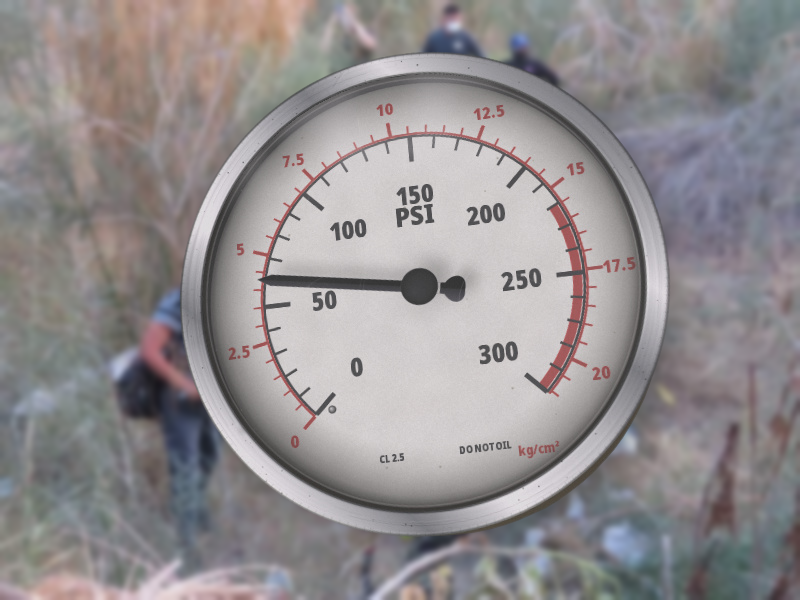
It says 60; psi
